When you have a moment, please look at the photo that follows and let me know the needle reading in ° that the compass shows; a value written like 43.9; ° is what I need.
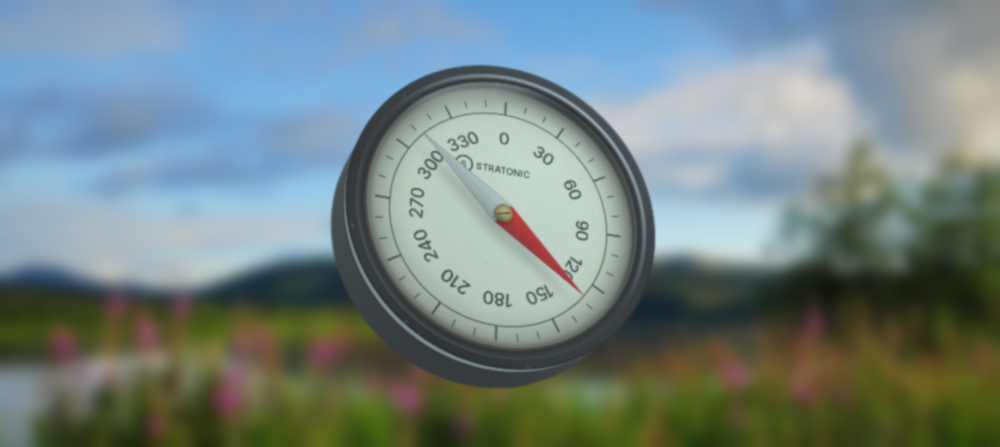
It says 130; °
